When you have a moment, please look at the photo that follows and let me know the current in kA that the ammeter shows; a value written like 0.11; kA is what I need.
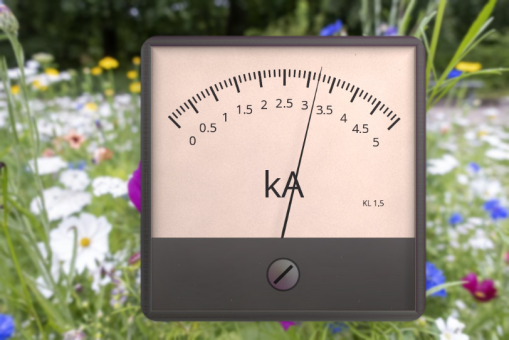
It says 3.2; kA
